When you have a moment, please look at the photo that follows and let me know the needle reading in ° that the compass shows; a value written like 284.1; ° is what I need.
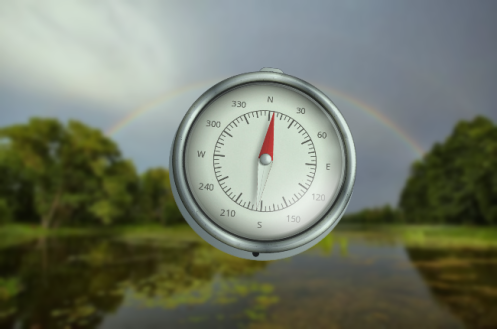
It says 5; °
